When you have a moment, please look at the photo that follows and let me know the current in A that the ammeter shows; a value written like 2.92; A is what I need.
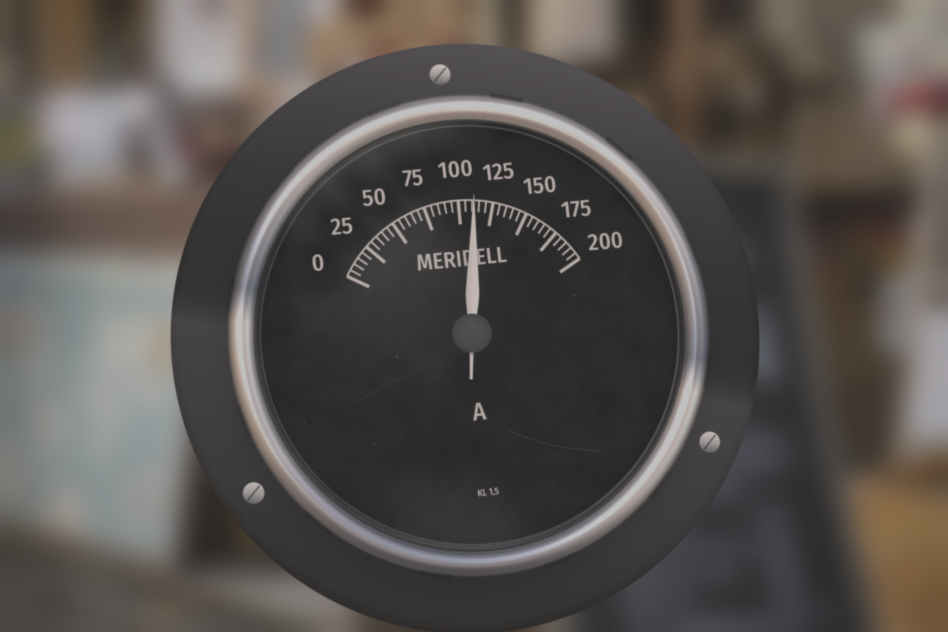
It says 110; A
